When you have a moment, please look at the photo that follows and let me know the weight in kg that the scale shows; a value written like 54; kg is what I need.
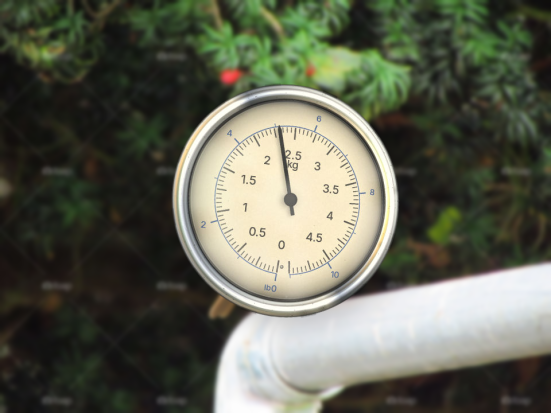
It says 2.3; kg
